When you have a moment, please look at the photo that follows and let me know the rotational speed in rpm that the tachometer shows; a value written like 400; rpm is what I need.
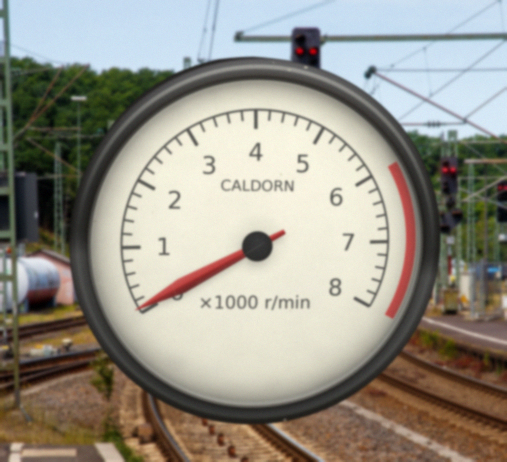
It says 100; rpm
